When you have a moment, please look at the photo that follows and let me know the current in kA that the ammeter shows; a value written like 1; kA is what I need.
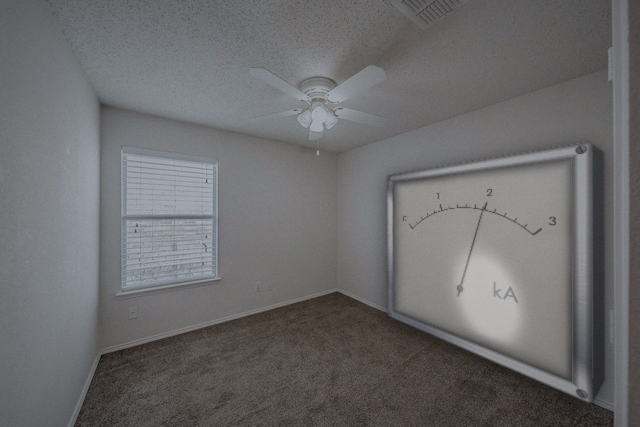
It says 2; kA
